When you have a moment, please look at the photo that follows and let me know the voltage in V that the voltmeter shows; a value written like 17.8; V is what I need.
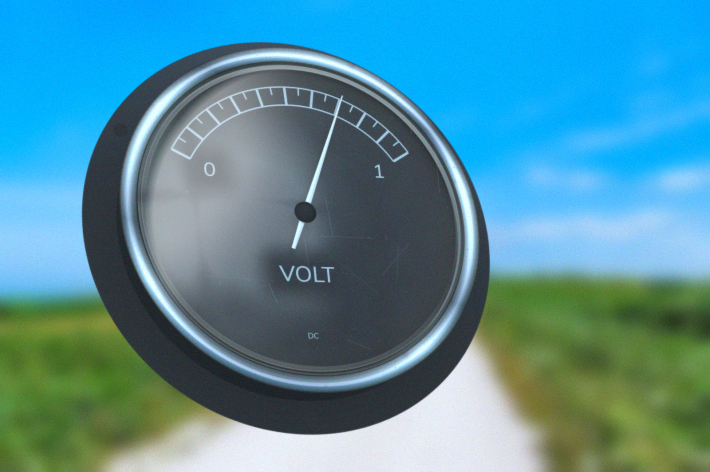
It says 0.7; V
